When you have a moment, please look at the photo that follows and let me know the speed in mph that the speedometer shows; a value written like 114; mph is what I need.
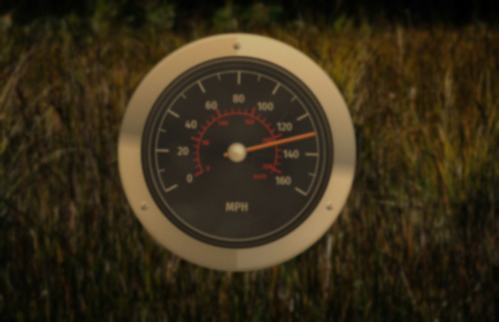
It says 130; mph
